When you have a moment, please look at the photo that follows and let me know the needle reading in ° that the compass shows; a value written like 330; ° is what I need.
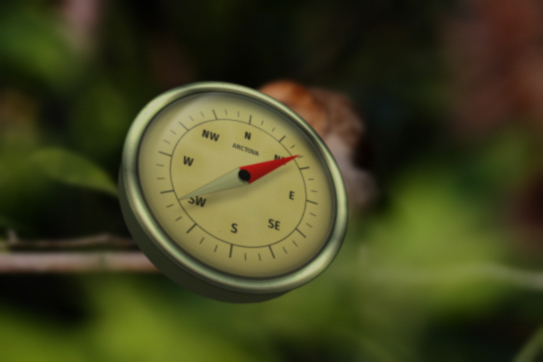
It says 50; °
